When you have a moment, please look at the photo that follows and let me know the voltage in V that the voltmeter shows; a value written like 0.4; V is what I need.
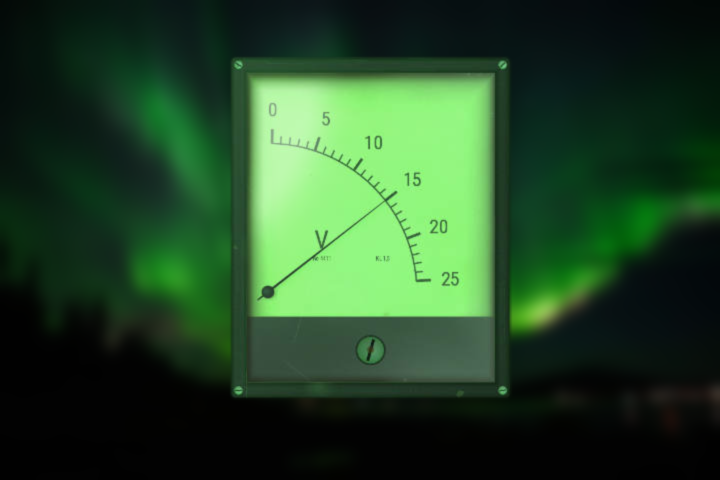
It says 15; V
